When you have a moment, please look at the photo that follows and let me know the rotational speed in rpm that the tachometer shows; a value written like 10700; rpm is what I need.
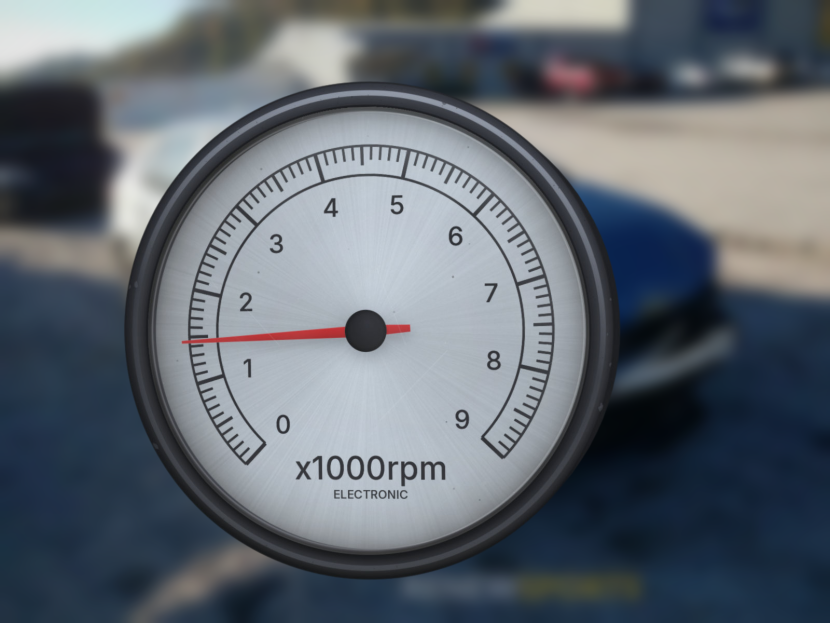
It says 1450; rpm
